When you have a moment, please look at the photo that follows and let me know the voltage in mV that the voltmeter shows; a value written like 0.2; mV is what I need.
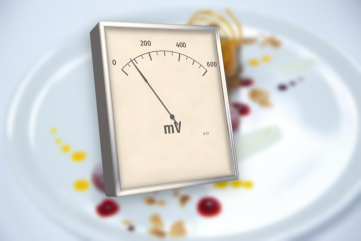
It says 75; mV
